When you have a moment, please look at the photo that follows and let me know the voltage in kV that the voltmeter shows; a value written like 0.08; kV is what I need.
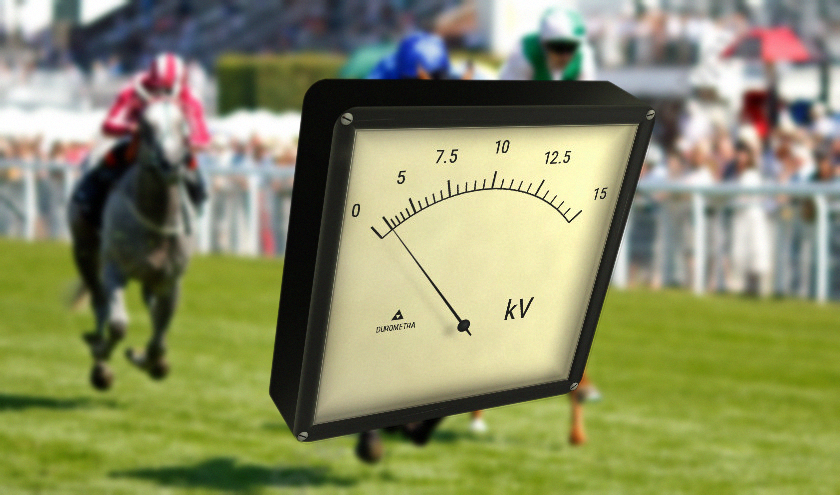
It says 2.5; kV
